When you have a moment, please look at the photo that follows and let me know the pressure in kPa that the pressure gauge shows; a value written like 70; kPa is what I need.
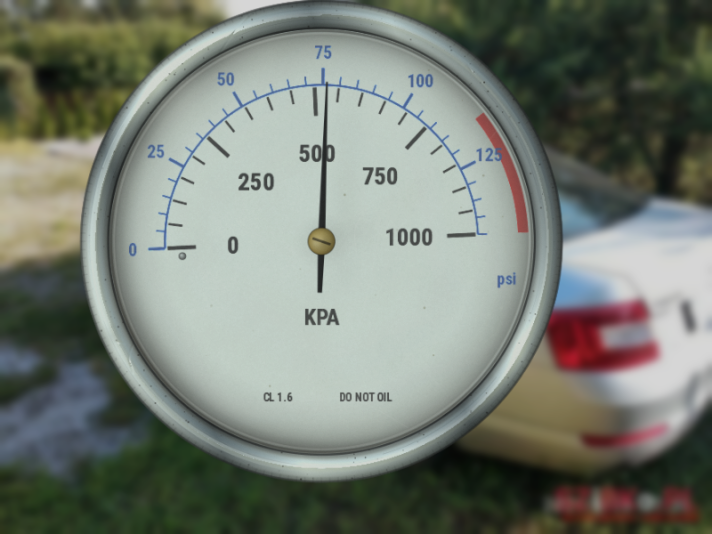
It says 525; kPa
